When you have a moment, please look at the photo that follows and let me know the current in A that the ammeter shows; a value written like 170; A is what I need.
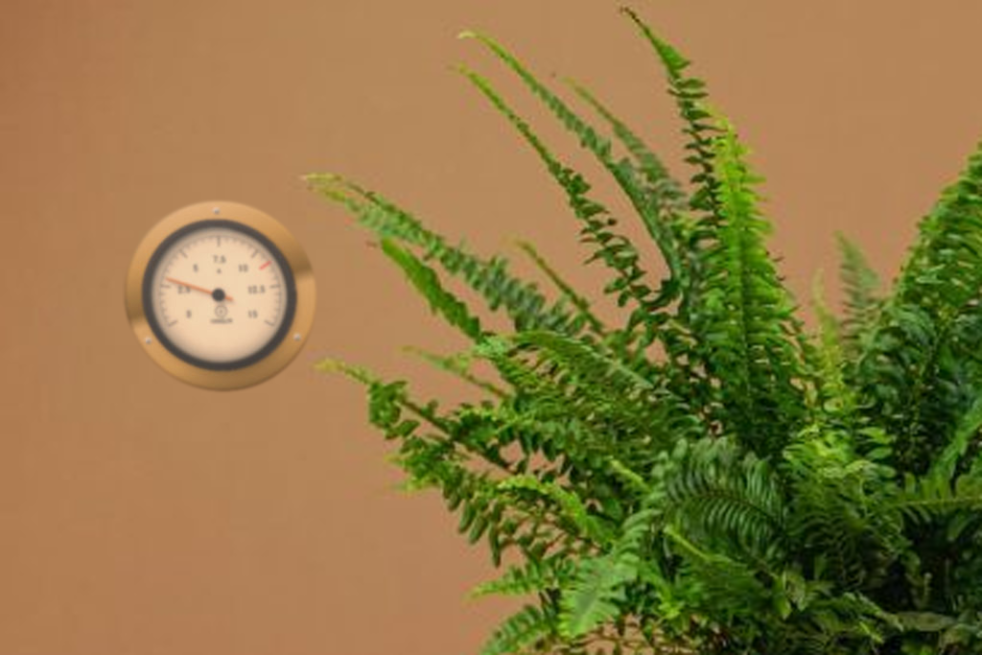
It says 3; A
